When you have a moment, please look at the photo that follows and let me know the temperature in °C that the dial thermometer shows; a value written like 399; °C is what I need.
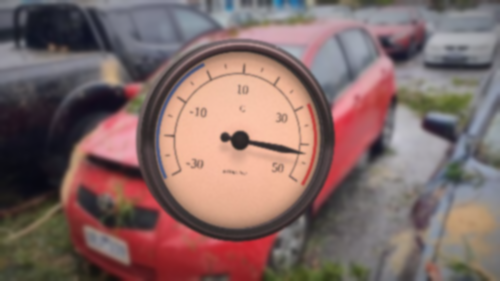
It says 42.5; °C
